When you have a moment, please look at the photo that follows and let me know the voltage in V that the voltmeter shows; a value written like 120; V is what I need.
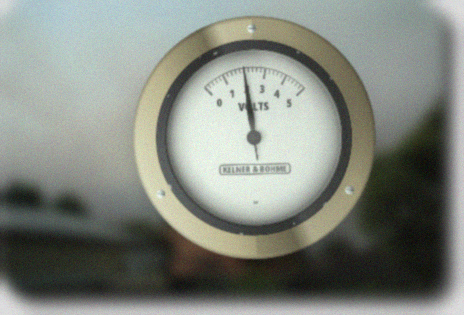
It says 2; V
